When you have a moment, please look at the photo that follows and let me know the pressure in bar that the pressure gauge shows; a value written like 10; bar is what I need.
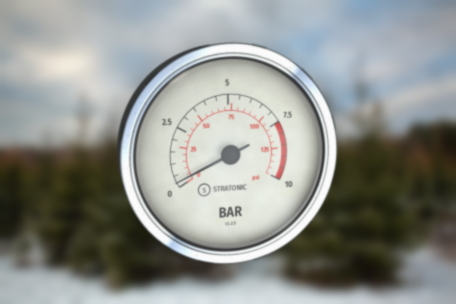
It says 0.25; bar
